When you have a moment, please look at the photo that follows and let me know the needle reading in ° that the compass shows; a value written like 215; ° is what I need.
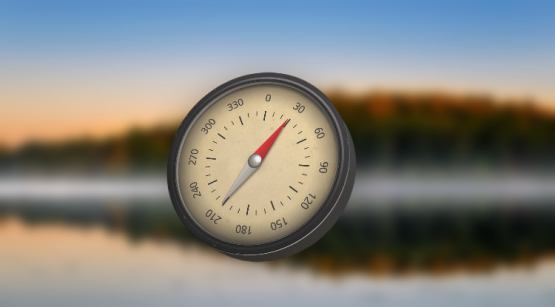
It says 30; °
